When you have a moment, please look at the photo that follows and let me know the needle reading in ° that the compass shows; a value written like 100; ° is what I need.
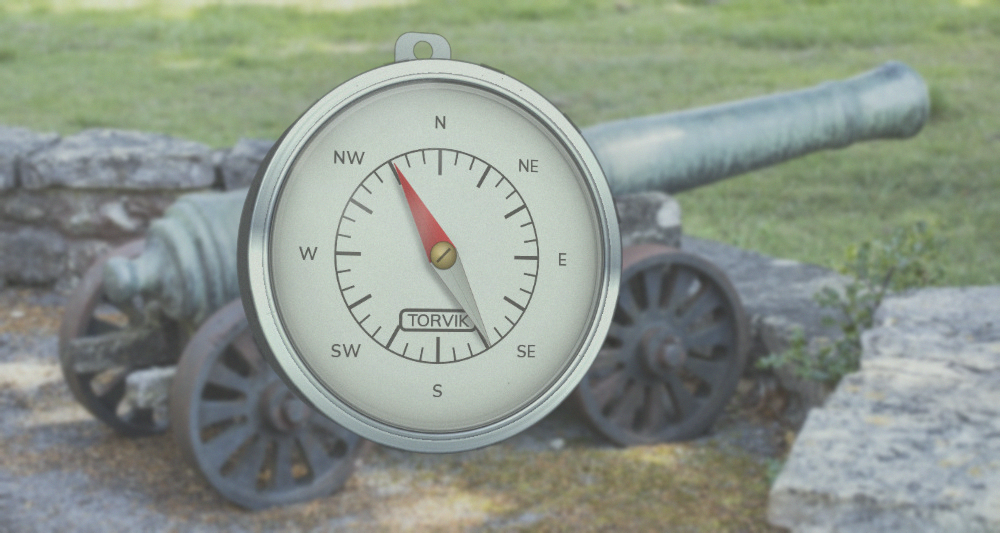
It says 330; °
